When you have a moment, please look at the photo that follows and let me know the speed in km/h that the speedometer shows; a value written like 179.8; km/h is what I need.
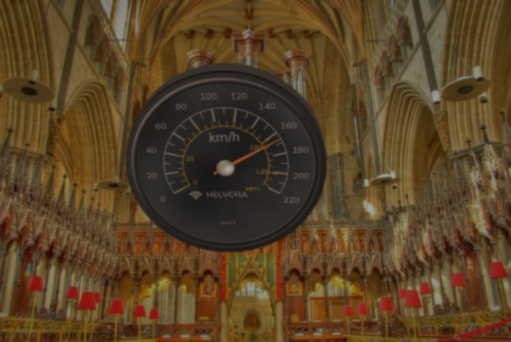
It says 165; km/h
